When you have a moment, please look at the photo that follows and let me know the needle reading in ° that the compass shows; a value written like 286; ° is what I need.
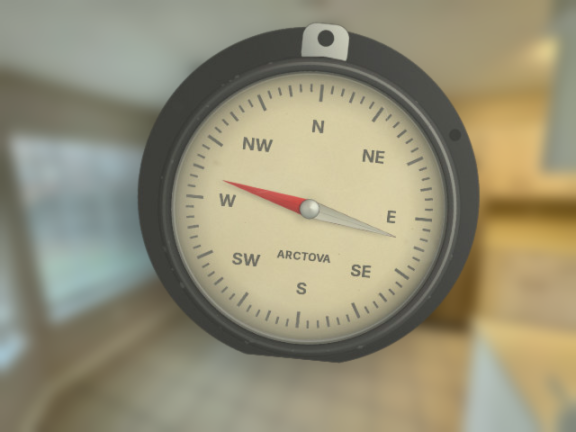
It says 282.5; °
